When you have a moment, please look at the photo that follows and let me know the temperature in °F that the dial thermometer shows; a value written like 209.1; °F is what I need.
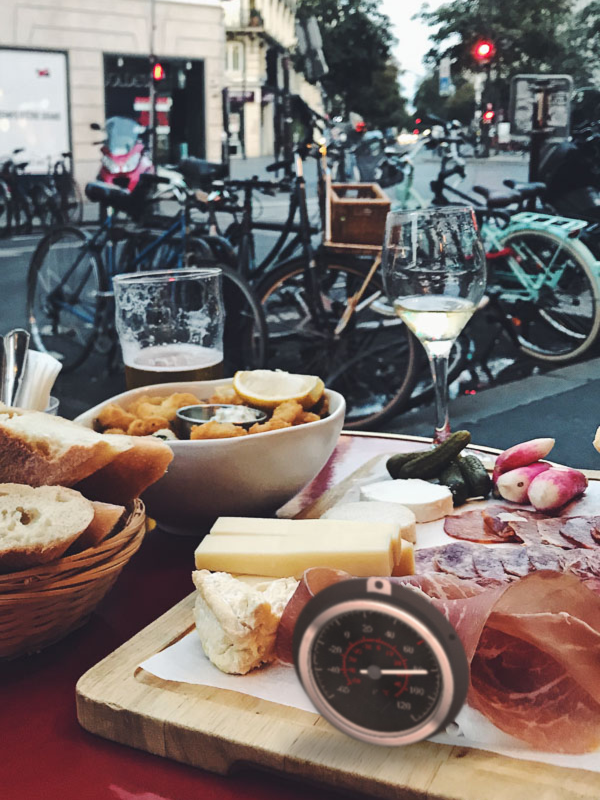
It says 80; °F
